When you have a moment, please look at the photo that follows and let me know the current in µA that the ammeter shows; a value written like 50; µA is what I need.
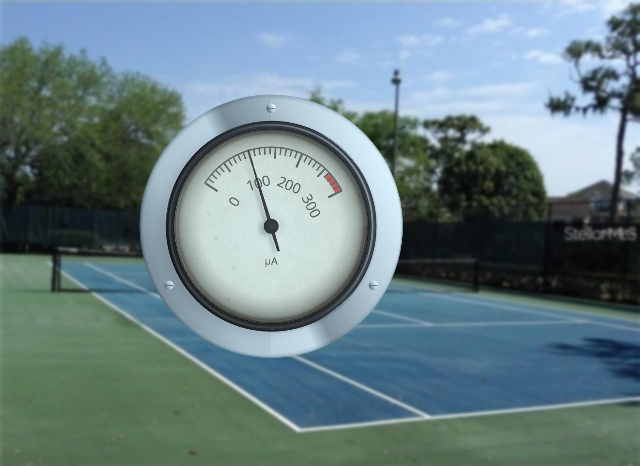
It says 100; µA
